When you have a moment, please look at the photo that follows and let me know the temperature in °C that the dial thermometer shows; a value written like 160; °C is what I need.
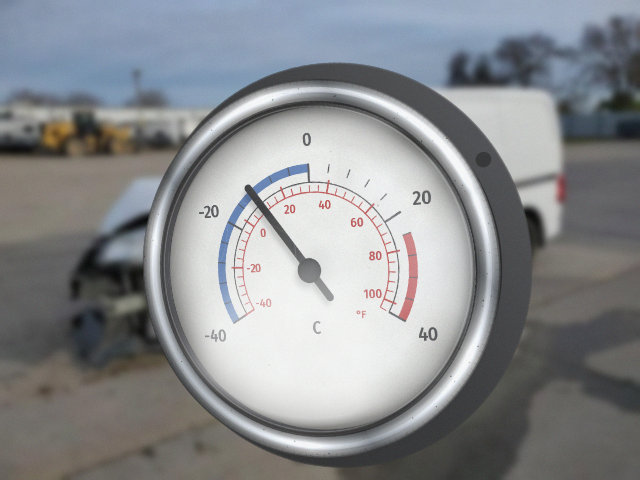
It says -12; °C
